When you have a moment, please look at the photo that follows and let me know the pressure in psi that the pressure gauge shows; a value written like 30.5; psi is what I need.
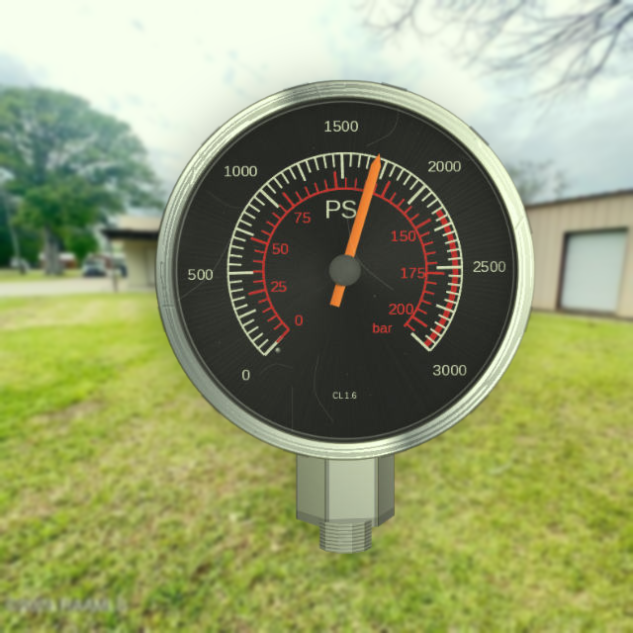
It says 1700; psi
